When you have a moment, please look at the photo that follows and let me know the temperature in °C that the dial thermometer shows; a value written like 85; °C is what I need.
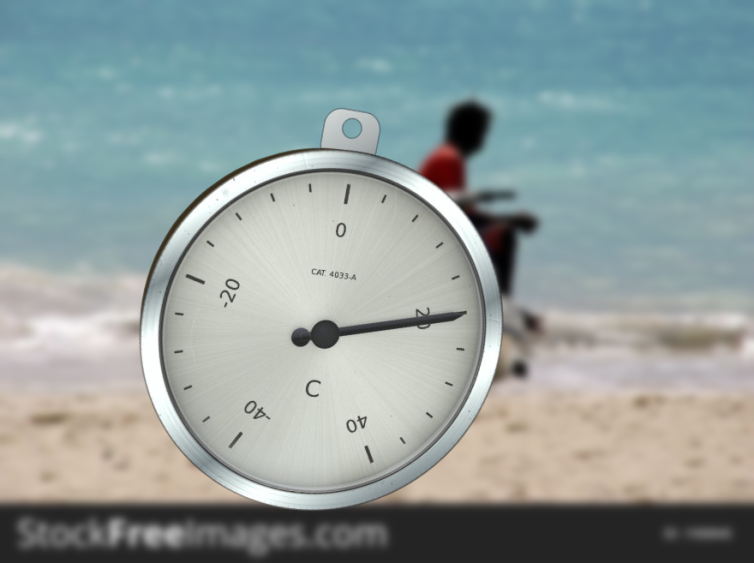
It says 20; °C
